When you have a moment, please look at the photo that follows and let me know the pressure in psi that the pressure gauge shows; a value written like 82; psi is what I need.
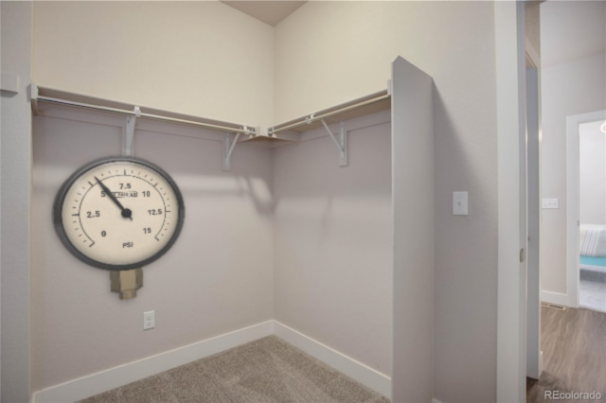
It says 5.5; psi
